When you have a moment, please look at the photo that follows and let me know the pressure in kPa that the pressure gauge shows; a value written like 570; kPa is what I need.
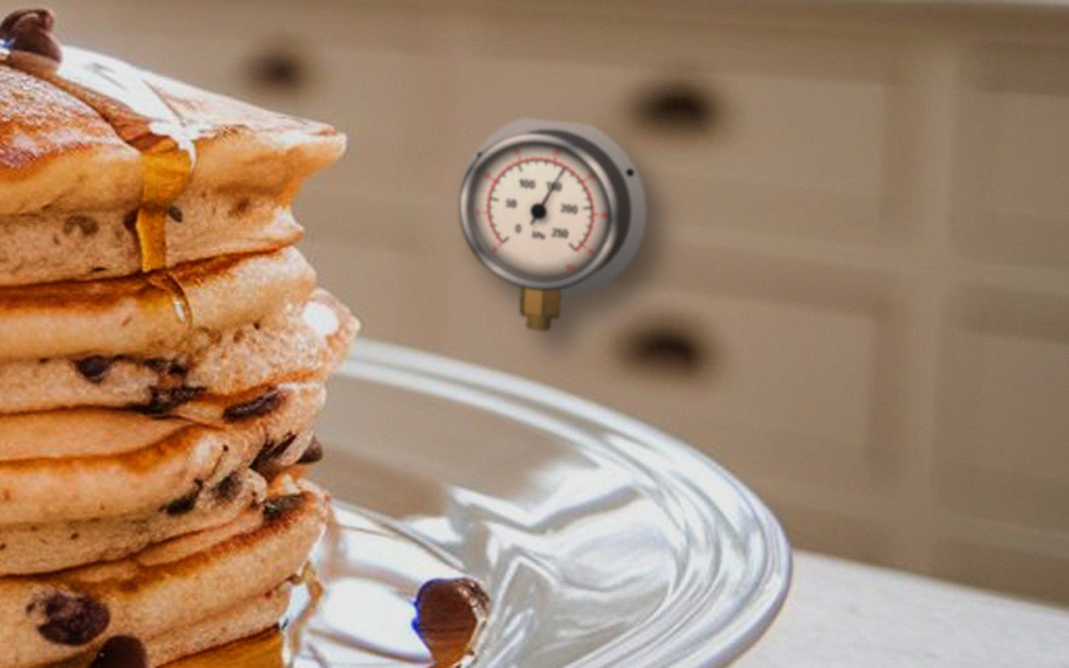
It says 150; kPa
